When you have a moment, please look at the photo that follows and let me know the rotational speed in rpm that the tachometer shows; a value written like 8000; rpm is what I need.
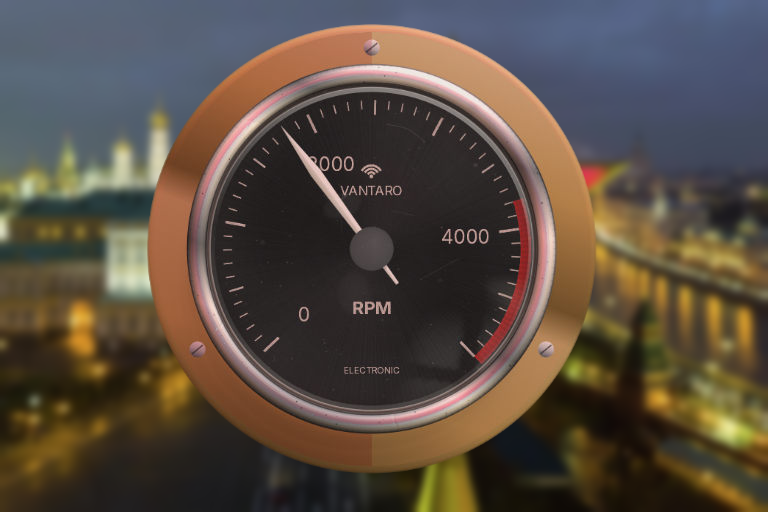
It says 1800; rpm
